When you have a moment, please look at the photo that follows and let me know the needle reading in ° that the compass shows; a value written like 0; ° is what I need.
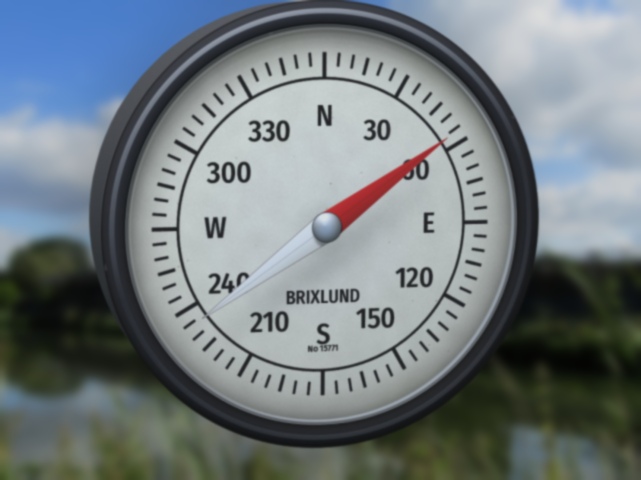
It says 55; °
